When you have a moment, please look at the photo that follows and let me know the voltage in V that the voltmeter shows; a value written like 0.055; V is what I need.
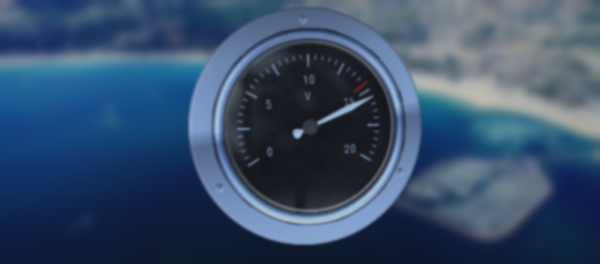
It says 15.5; V
